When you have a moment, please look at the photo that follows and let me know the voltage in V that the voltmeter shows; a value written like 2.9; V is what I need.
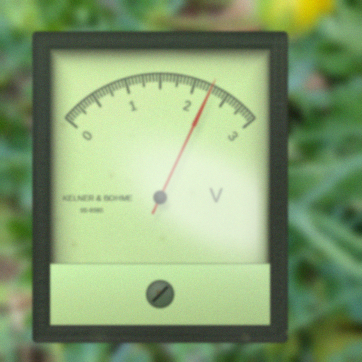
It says 2.25; V
